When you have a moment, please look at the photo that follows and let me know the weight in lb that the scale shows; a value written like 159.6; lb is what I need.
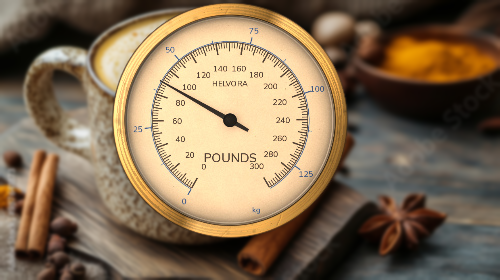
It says 90; lb
